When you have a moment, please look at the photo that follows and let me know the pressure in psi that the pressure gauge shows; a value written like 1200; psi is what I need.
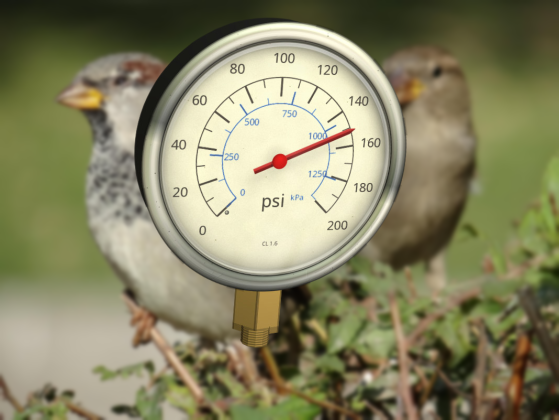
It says 150; psi
